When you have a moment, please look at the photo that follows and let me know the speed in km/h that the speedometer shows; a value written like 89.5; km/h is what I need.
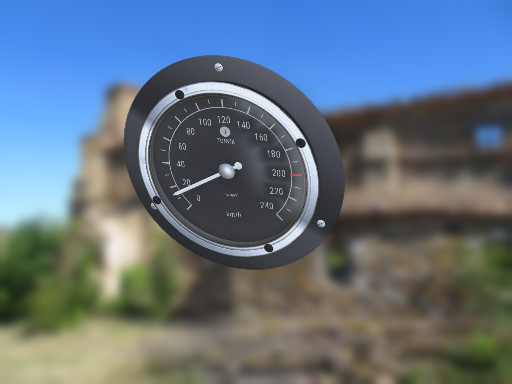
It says 15; km/h
